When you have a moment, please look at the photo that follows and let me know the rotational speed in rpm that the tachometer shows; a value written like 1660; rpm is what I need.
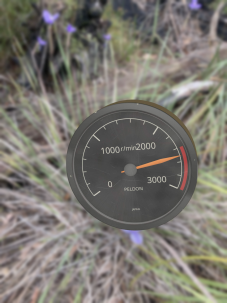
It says 2500; rpm
